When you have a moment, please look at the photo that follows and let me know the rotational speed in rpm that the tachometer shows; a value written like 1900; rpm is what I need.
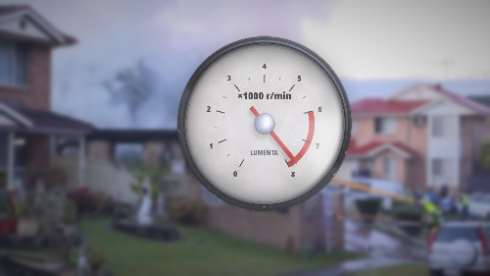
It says 7750; rpm
